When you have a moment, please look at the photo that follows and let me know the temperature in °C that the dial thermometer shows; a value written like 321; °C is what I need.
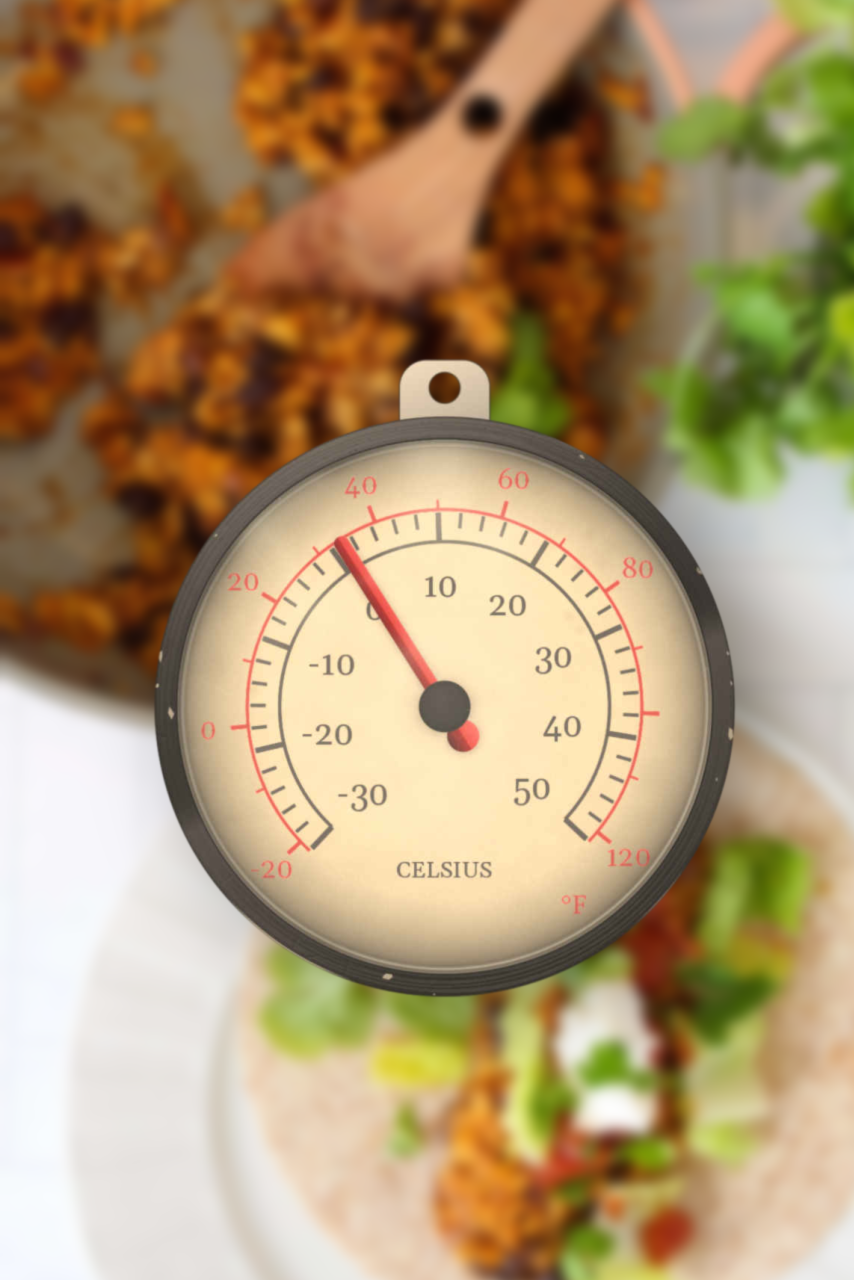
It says 1; °C
